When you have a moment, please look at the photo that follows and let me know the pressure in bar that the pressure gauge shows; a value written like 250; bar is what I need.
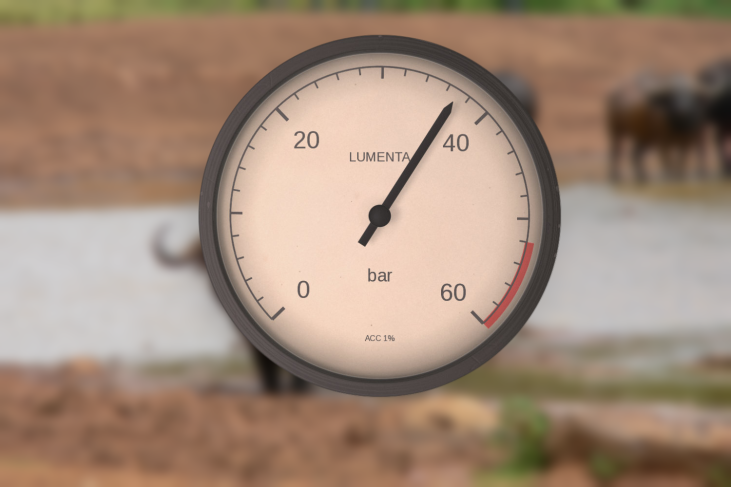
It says 37; bar
